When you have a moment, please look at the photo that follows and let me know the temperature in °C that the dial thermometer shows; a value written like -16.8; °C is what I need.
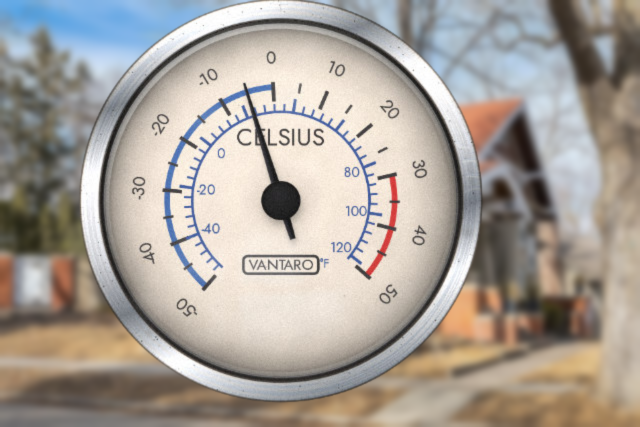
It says -5; °C
